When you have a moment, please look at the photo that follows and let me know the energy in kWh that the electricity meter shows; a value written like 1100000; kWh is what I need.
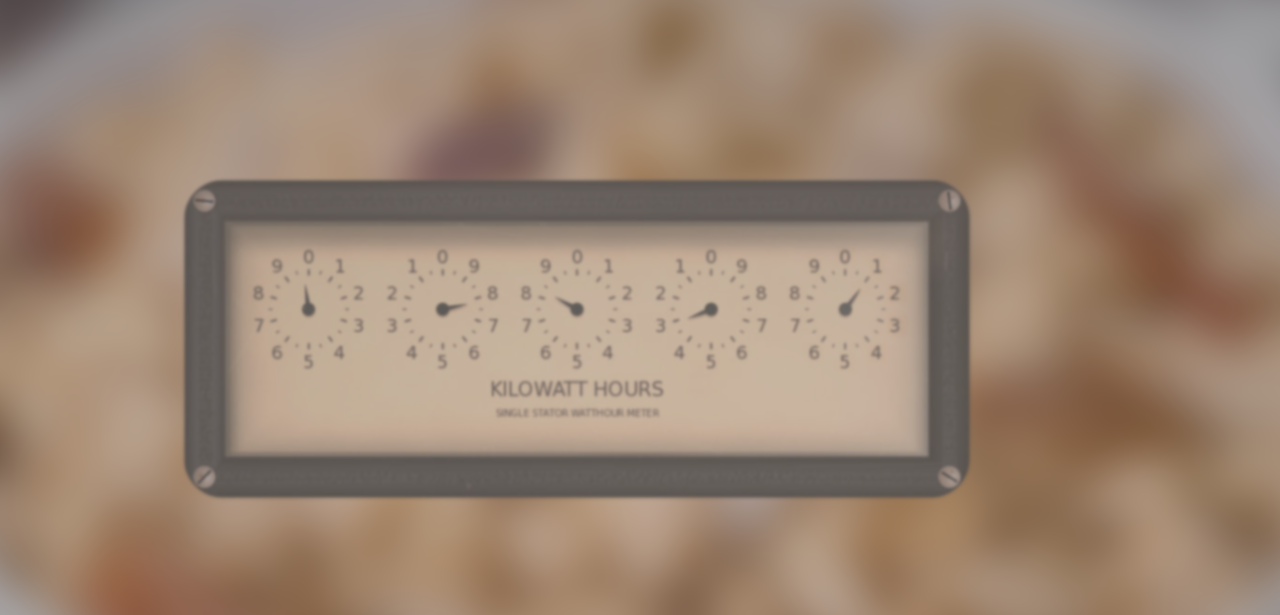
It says 97831; kWh
